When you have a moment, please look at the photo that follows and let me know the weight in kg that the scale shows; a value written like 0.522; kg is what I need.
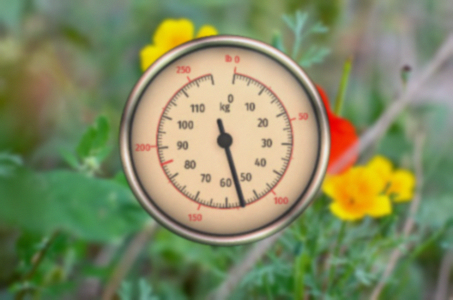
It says 55; kg
